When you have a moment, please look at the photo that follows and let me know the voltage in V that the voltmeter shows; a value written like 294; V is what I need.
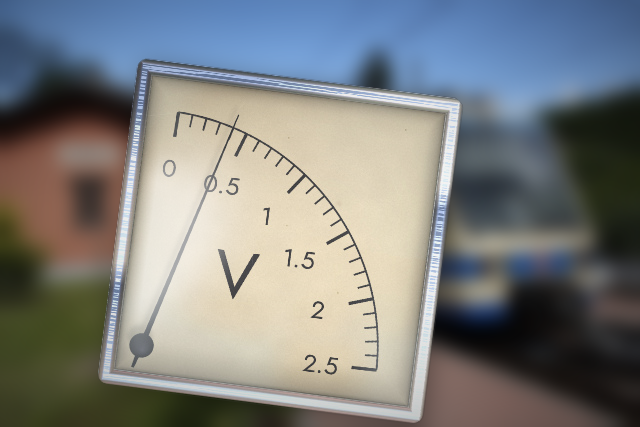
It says 0.4; V
